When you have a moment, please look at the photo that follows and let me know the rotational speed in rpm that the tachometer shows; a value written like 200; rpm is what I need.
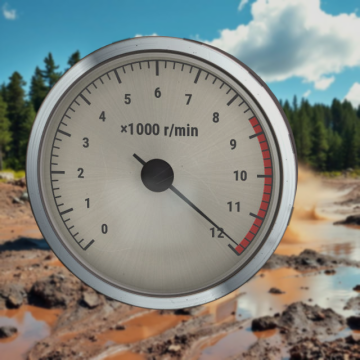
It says 11800; rpm
